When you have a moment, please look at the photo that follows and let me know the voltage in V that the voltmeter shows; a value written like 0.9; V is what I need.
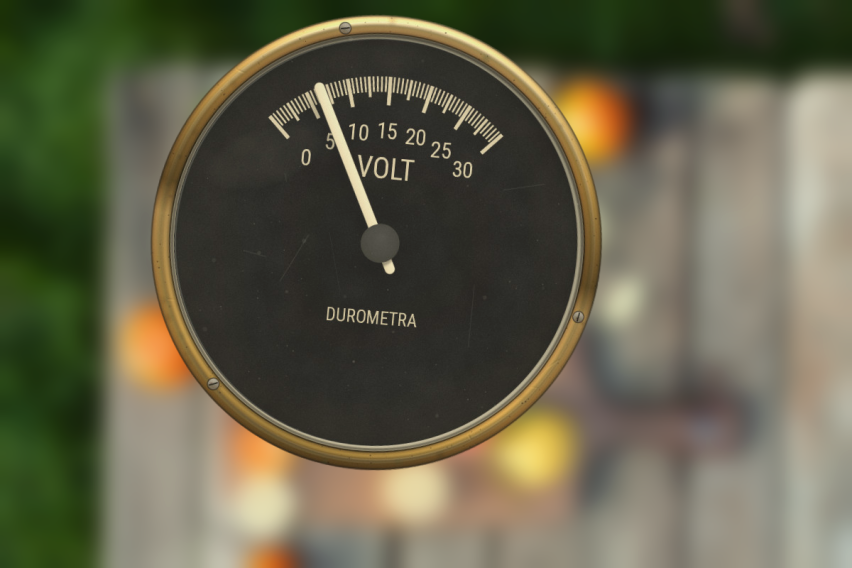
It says 6.5; V
